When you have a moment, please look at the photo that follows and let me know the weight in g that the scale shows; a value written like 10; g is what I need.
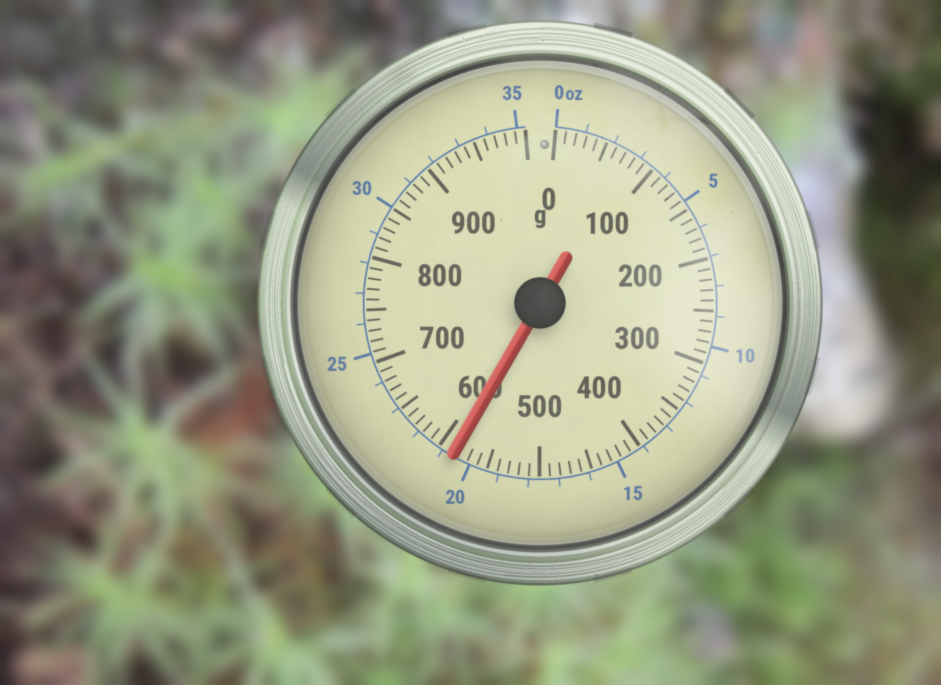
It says 585; g
